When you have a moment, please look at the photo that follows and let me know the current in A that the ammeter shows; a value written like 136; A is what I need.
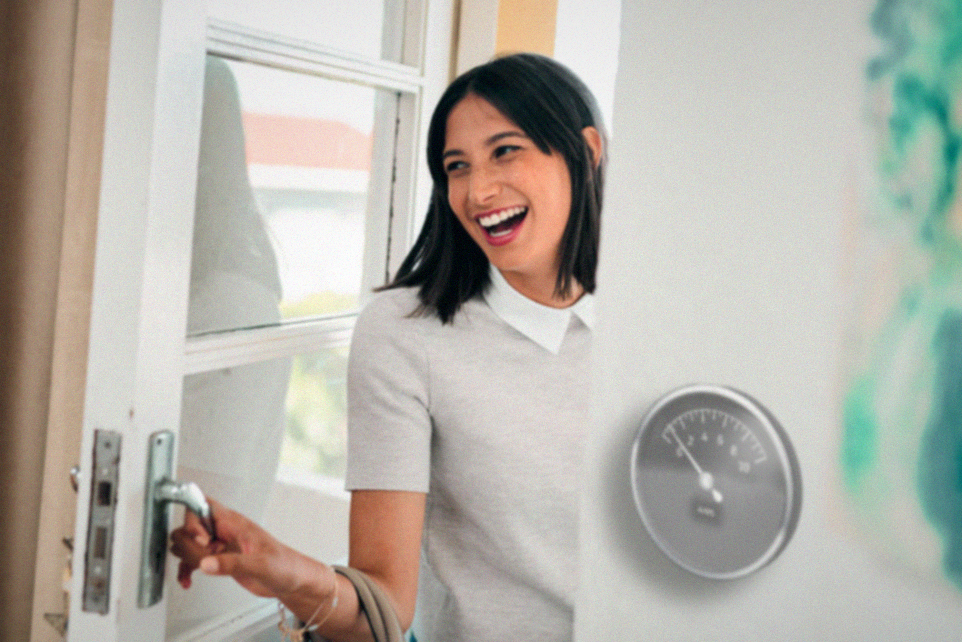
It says 1; A
